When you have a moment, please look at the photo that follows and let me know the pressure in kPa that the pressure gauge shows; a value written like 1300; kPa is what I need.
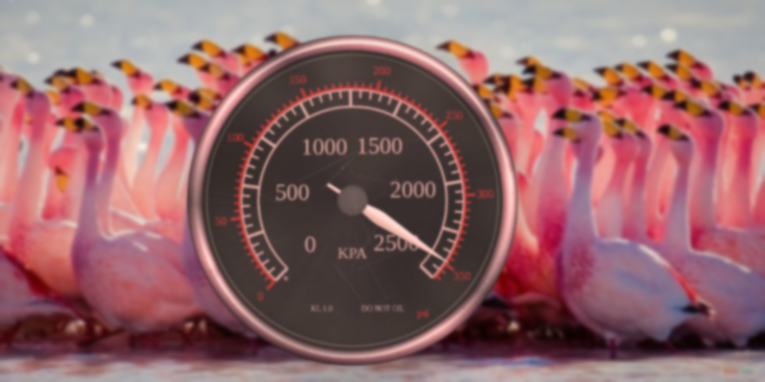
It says 2400; kPa
